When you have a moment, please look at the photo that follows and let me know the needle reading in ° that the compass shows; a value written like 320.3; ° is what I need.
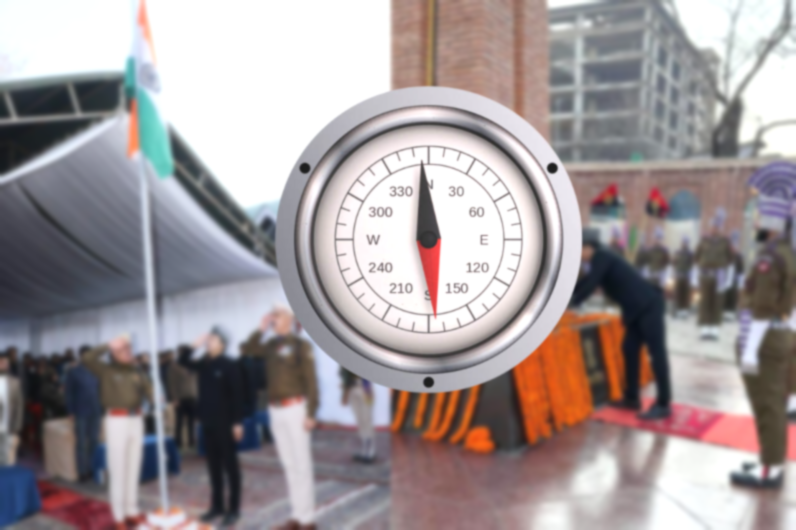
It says 175; °
